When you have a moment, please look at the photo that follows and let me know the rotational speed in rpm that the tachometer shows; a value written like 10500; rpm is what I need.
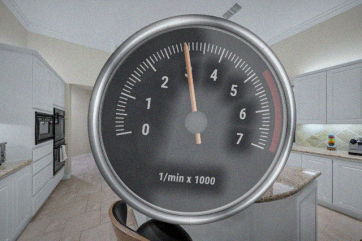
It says 3000; rpm
